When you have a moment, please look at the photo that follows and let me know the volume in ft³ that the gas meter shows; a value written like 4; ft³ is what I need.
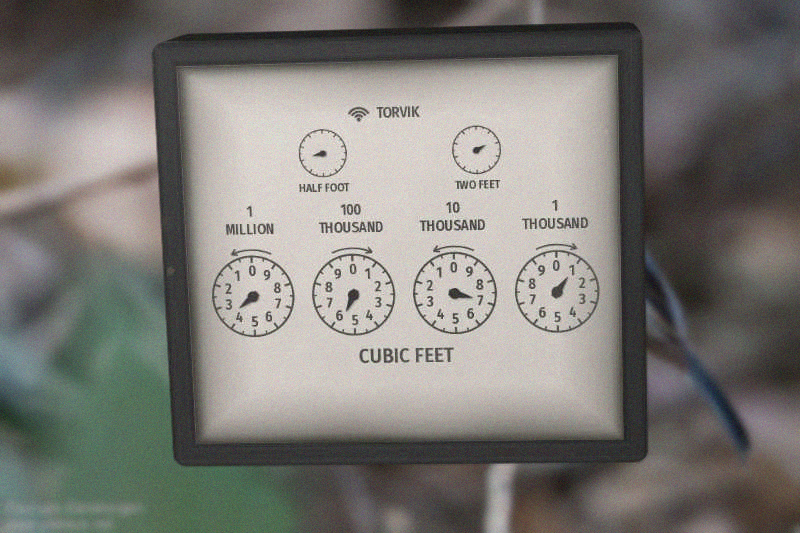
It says 357100; ft³
